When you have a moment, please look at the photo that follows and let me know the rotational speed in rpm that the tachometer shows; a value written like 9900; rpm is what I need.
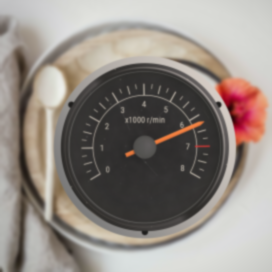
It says 6250; rpm
